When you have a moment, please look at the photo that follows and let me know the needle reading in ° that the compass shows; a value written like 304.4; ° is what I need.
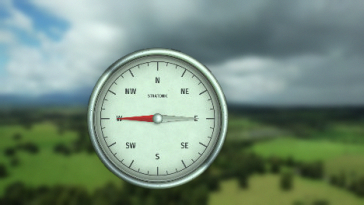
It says 270; °
